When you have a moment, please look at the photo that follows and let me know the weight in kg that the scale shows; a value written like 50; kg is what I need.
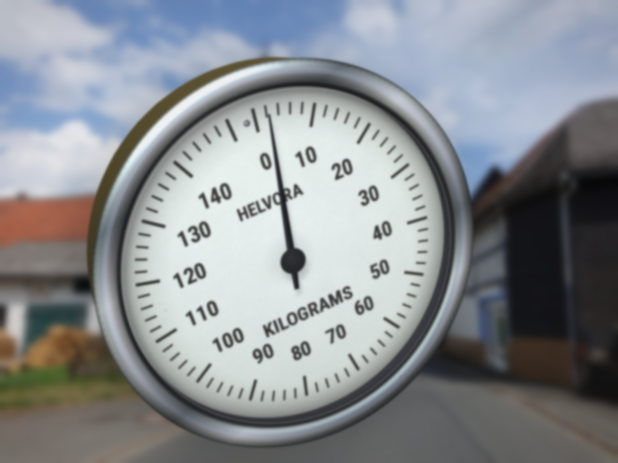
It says 2; kg
